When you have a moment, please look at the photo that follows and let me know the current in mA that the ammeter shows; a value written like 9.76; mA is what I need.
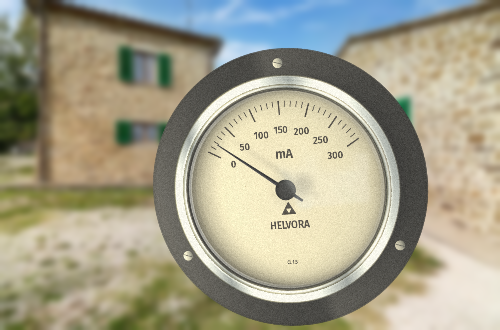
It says 20; mA
